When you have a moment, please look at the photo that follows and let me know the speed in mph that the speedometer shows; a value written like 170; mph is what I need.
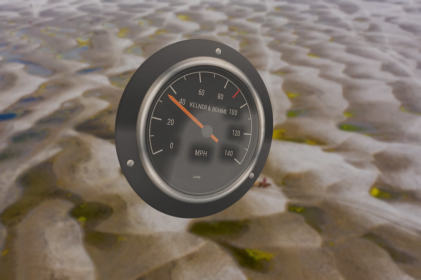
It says 35; mph
